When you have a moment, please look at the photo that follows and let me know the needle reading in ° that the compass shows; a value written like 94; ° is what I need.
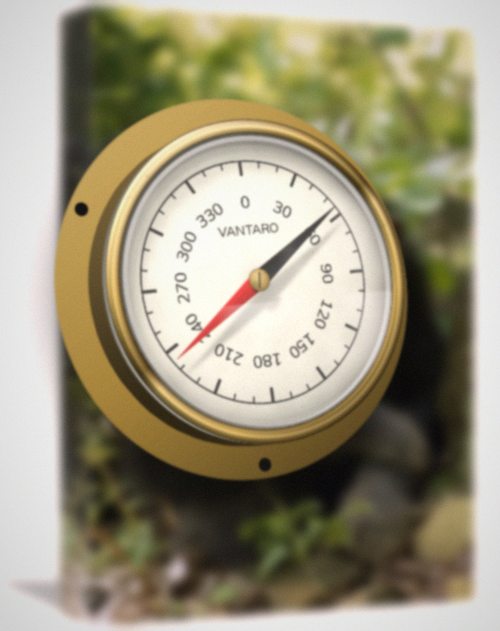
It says 235; °
